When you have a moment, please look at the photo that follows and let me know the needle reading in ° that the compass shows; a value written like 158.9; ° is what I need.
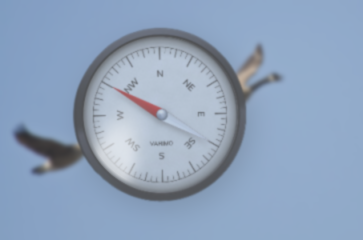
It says 300; °
